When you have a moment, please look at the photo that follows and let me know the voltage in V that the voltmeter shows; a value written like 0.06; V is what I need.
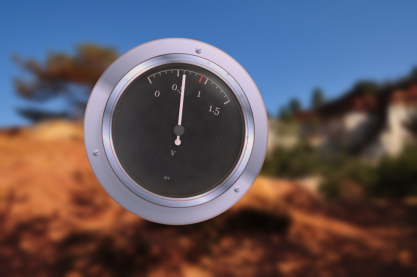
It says 0.6; V
